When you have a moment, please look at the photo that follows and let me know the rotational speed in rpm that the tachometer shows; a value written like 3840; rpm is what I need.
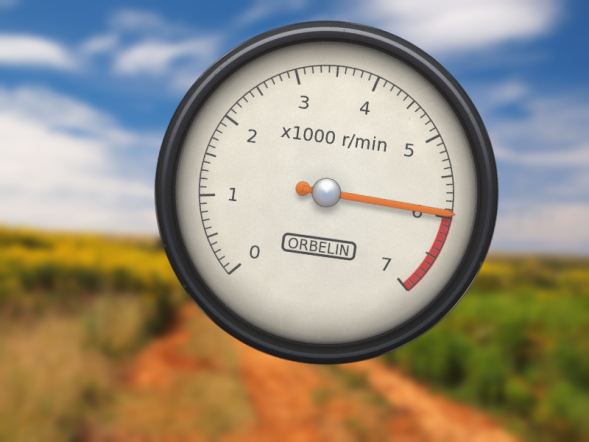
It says 5950; rpm
